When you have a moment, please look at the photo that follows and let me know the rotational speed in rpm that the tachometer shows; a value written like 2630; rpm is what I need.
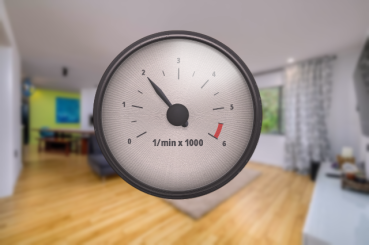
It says 2000; rpm
